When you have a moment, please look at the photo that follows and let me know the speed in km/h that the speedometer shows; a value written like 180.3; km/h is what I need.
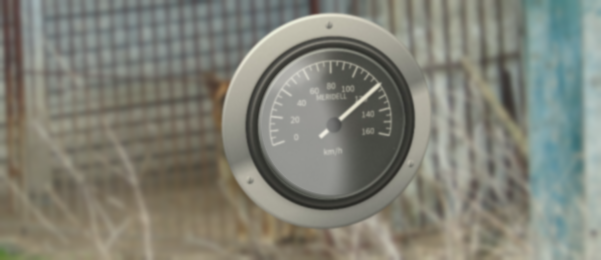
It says 120; km/h
